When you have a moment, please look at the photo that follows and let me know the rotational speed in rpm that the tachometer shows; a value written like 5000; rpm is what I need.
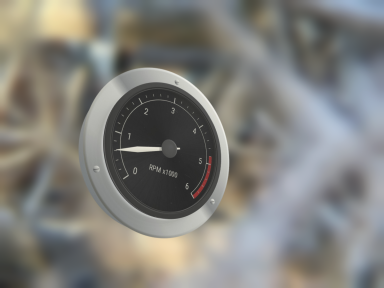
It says 600; rpm
